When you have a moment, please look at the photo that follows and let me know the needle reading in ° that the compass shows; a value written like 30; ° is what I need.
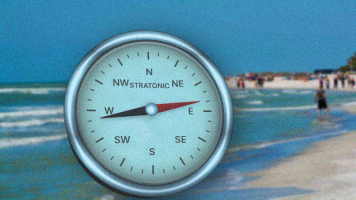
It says 80; °
